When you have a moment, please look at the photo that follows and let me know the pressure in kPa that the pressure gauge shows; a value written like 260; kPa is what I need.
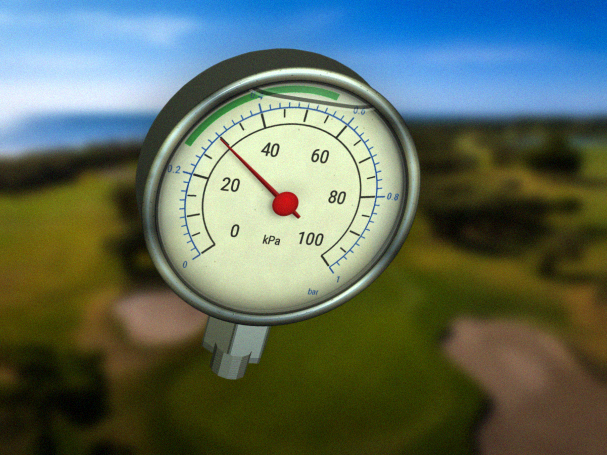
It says 30; kPa
